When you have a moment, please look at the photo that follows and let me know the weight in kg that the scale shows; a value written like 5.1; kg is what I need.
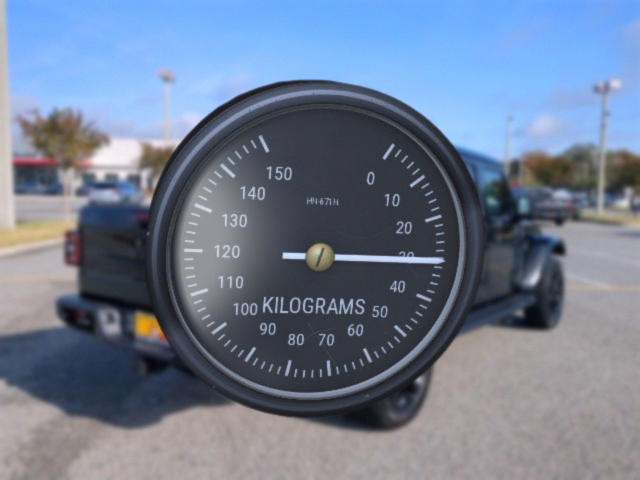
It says 30; kg
